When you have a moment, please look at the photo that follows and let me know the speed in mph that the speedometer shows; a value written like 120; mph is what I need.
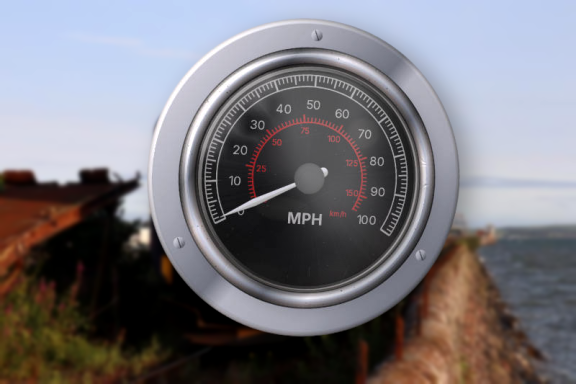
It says 1; mph
